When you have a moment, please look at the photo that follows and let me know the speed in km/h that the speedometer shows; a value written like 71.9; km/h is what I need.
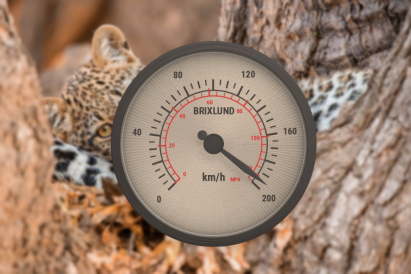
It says 195; km/h
